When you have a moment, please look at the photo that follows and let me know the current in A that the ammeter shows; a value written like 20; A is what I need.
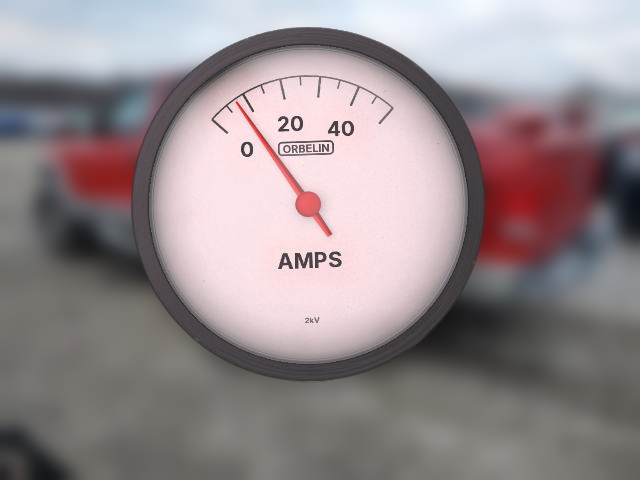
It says 7.5; A
